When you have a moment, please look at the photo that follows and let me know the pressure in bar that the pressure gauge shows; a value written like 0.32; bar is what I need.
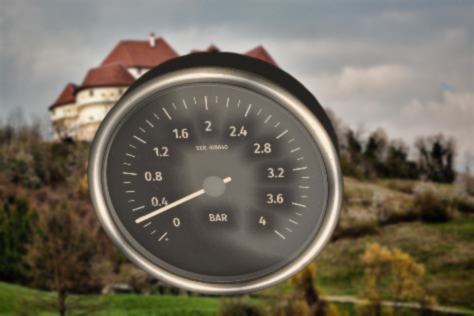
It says 0.3; bar
